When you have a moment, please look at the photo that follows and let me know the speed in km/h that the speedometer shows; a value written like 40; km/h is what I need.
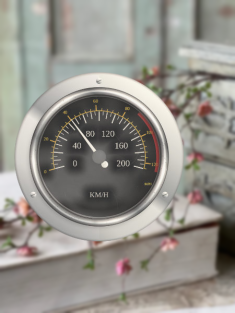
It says 65; km/h
